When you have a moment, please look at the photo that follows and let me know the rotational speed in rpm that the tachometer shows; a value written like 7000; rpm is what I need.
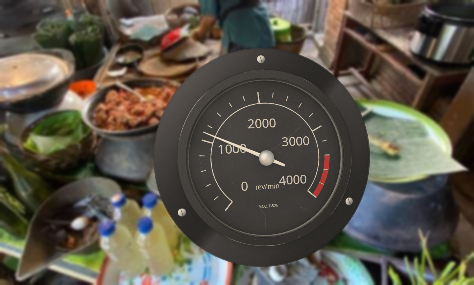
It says 1100; rpm
